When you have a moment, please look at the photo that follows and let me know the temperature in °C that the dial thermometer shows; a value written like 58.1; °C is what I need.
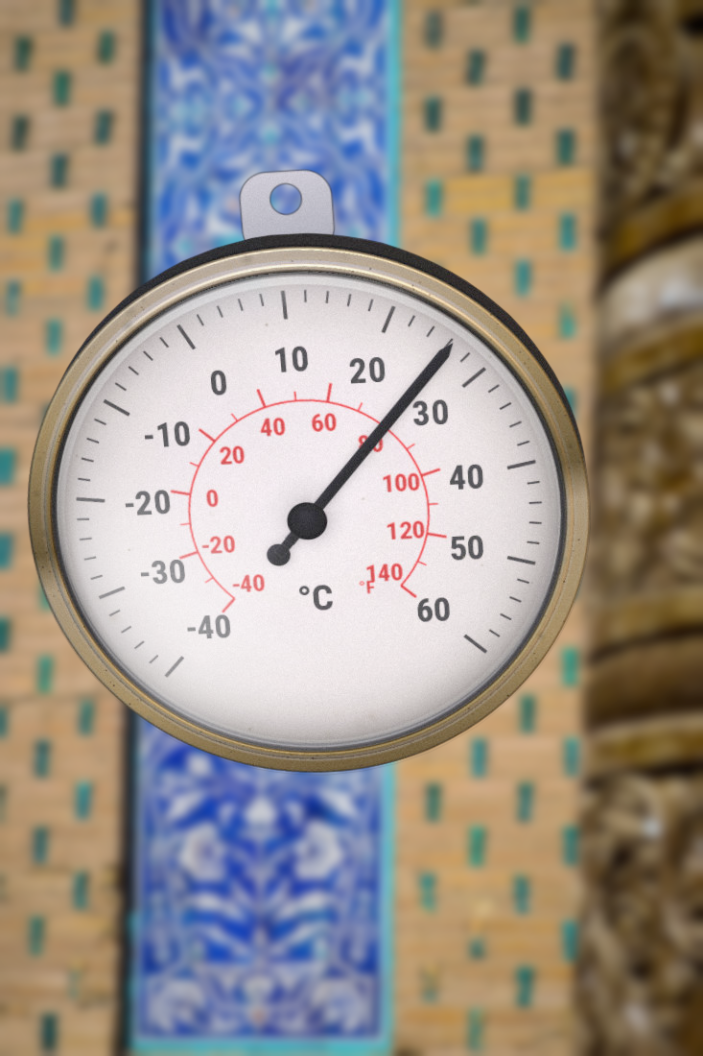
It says 26; °C
